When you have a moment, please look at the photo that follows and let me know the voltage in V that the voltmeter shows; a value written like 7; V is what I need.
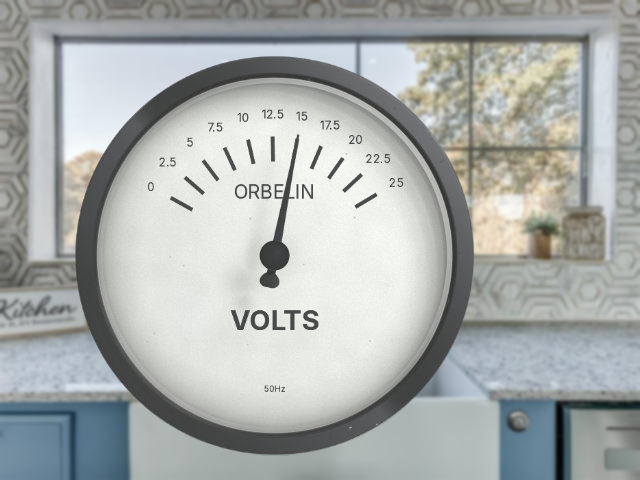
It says 15; V
